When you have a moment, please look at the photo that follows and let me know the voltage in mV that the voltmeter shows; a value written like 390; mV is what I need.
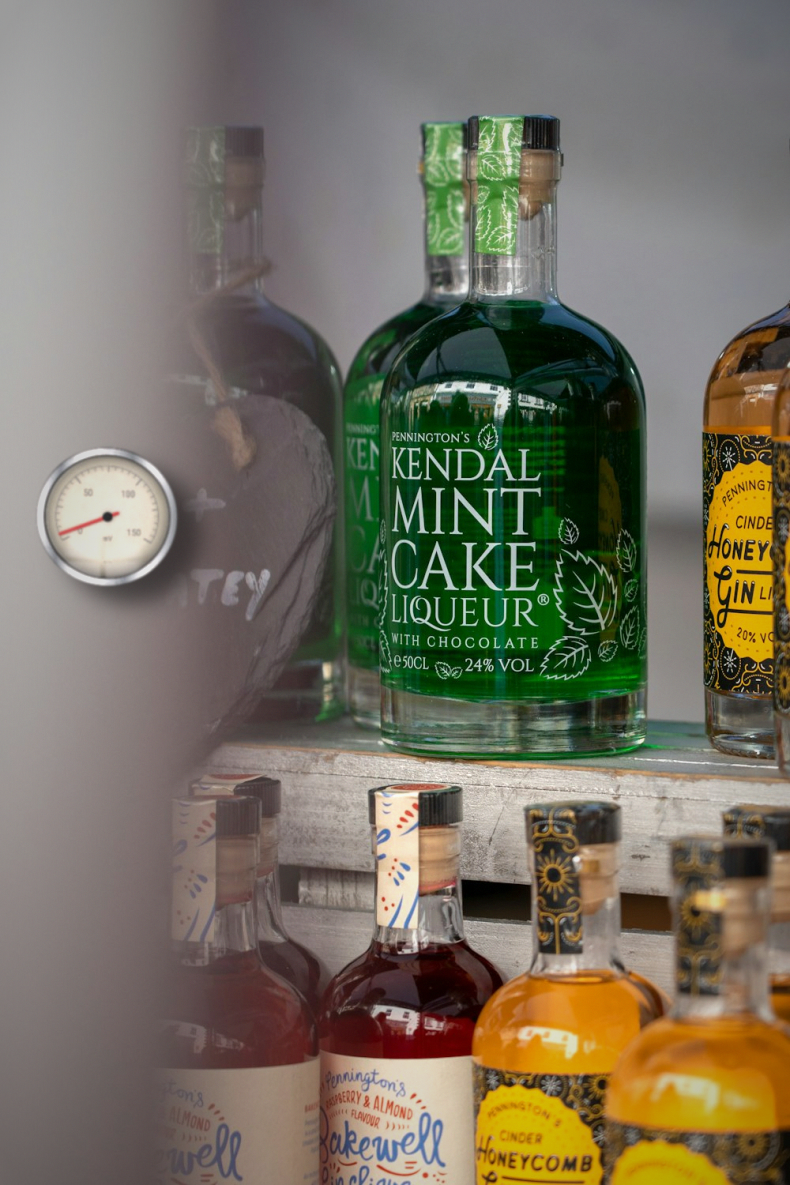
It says 5; mV
